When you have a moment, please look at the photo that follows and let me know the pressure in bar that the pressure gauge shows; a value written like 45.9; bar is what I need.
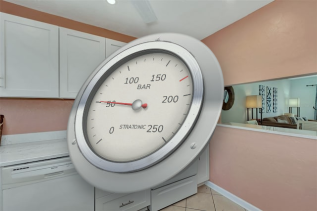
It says 50; bar
